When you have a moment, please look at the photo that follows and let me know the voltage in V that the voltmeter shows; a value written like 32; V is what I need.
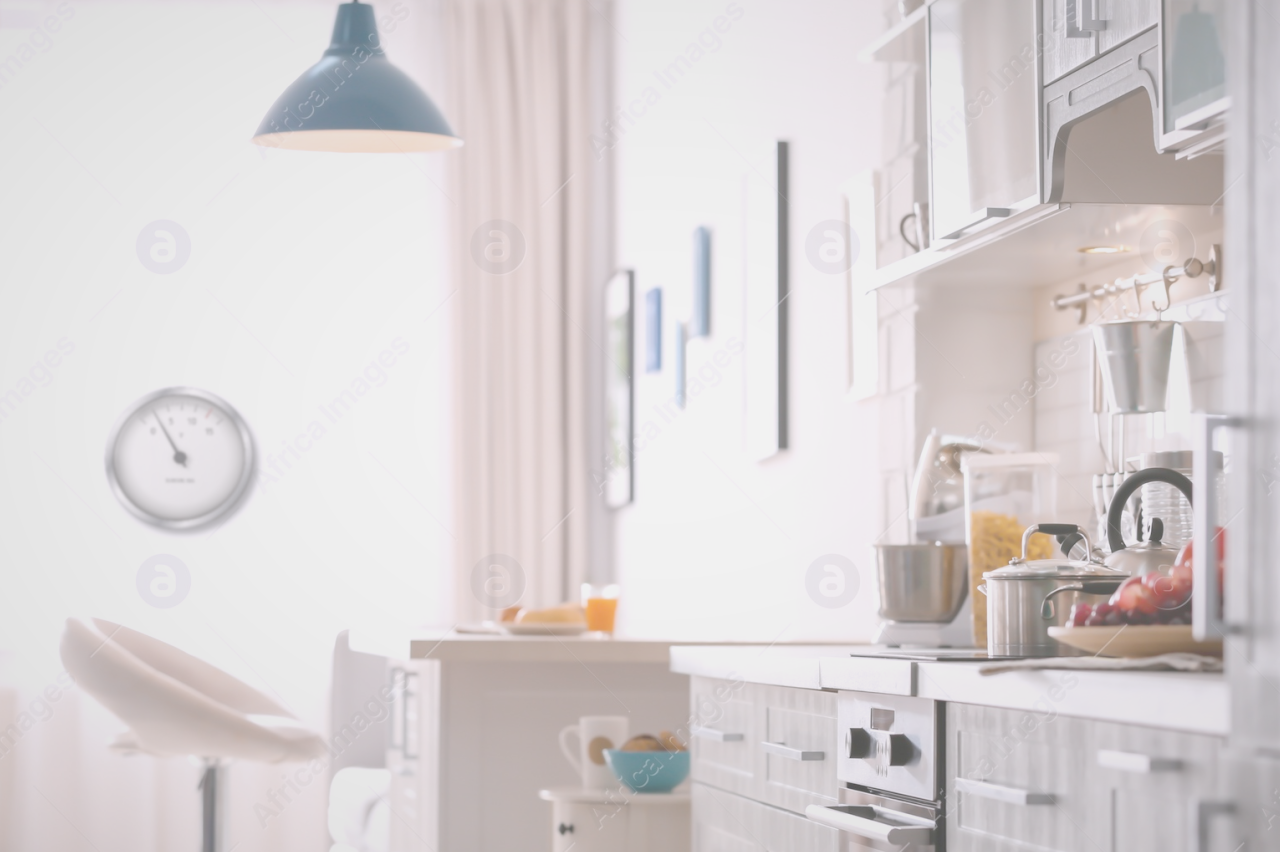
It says 2.5; V
